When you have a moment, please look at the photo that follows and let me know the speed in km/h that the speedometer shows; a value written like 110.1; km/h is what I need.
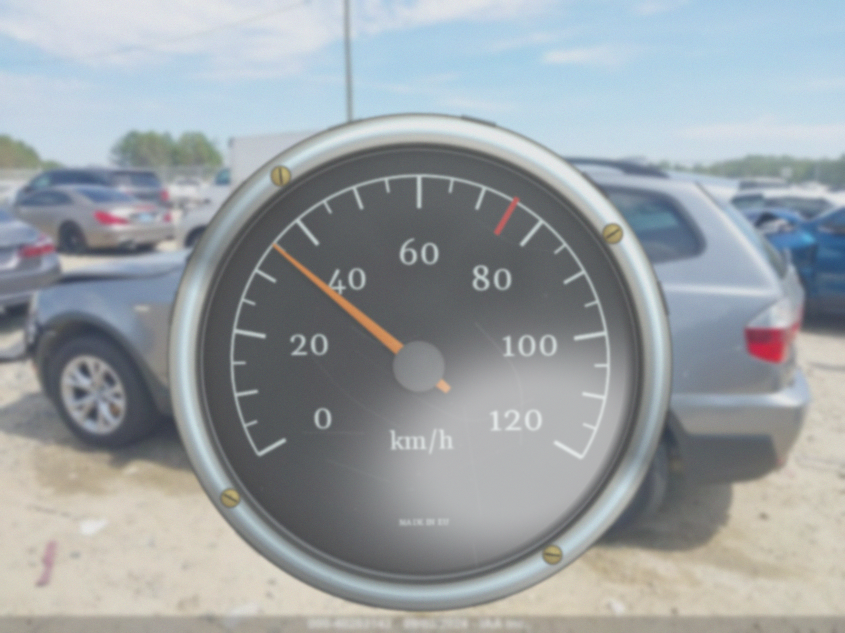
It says 35; km/h
